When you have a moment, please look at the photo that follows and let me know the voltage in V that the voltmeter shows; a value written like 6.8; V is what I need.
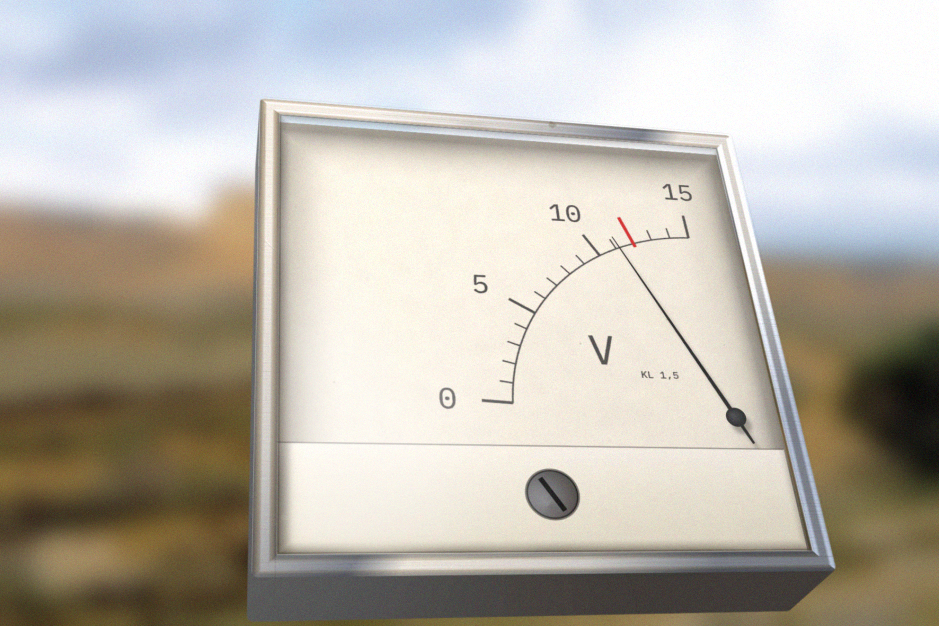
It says 11; V
